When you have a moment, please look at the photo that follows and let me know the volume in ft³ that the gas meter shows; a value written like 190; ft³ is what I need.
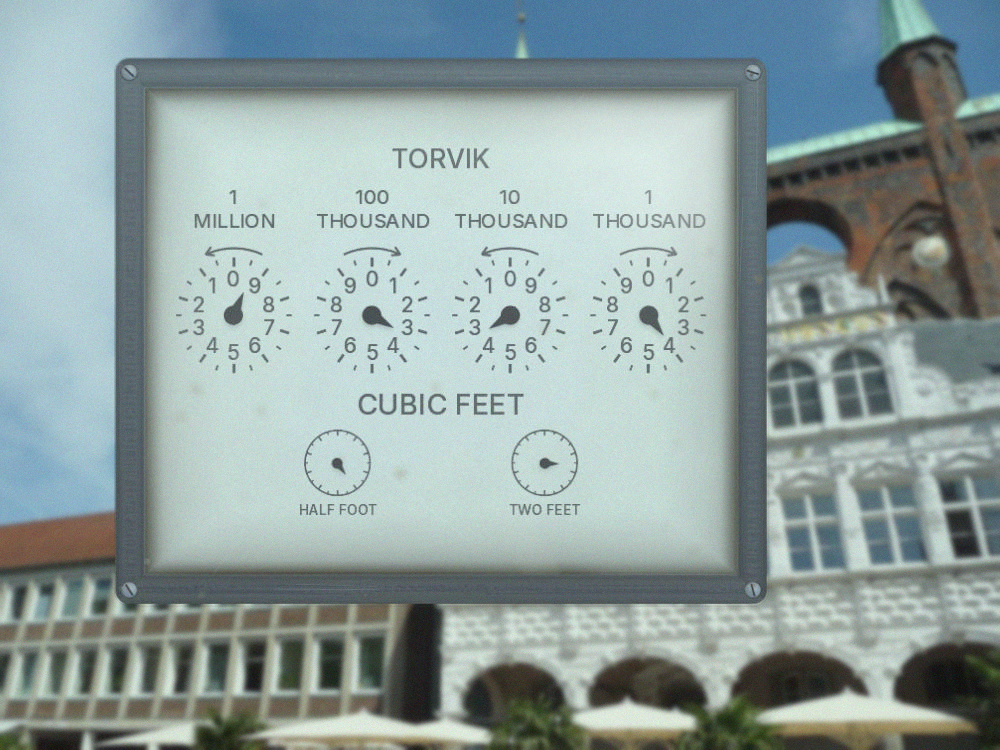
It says 933400; ft³
